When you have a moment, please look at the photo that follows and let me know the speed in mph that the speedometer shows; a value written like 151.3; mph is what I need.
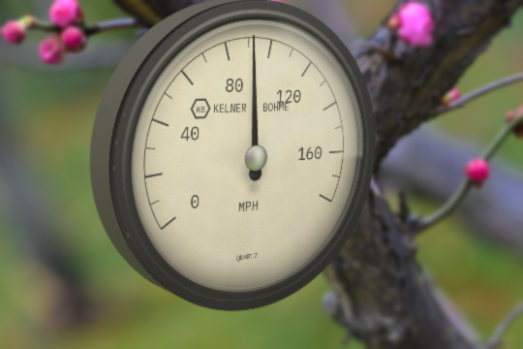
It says 90; mph
